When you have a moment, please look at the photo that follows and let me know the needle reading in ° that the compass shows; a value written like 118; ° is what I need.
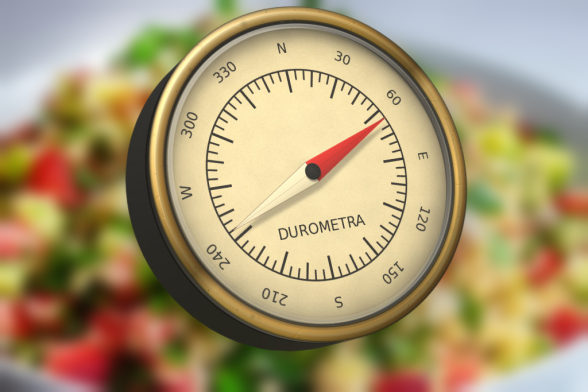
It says 65; °
